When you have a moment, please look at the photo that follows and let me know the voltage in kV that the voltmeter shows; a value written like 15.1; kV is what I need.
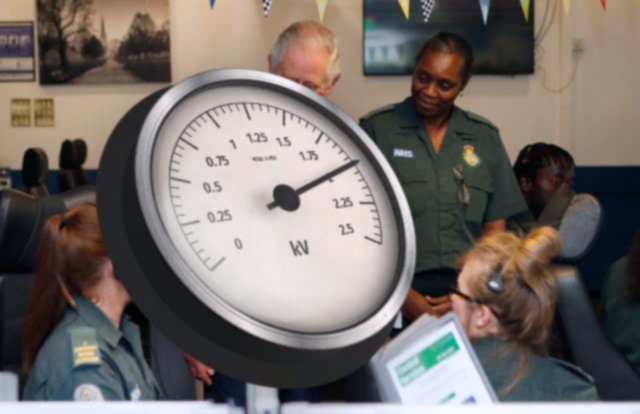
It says 2; kV
